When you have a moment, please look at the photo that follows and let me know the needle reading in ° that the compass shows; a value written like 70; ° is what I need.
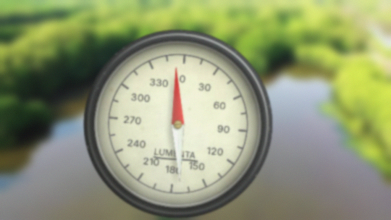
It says 352.5; °
